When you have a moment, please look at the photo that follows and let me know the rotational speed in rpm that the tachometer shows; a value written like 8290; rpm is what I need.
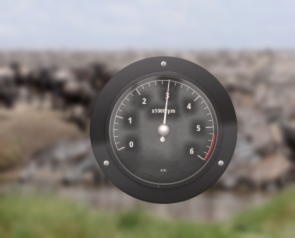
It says 3000; rpm
